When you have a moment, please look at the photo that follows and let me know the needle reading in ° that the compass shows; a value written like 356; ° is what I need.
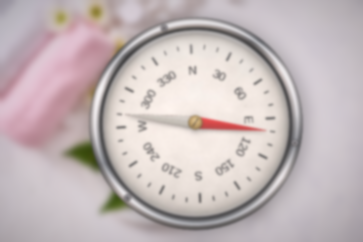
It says 100; °
